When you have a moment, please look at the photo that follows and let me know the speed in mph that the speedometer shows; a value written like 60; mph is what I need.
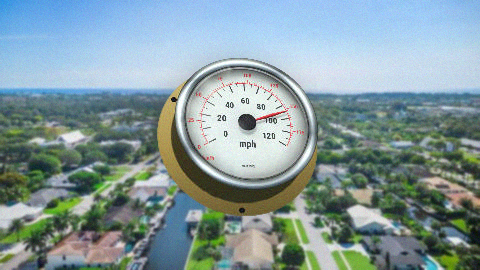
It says 95; mph
